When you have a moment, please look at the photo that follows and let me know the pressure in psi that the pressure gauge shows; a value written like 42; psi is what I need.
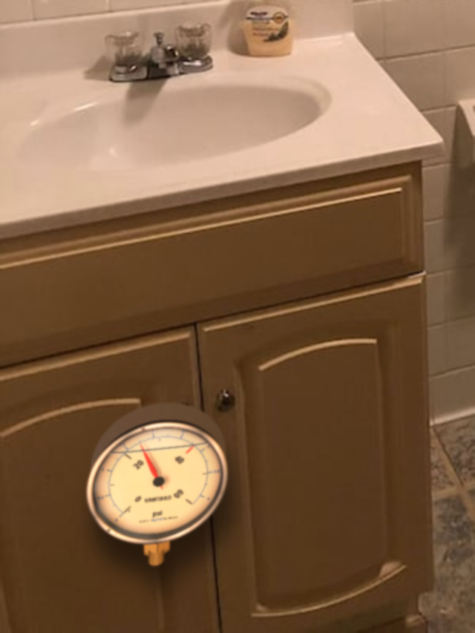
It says 25; psi
